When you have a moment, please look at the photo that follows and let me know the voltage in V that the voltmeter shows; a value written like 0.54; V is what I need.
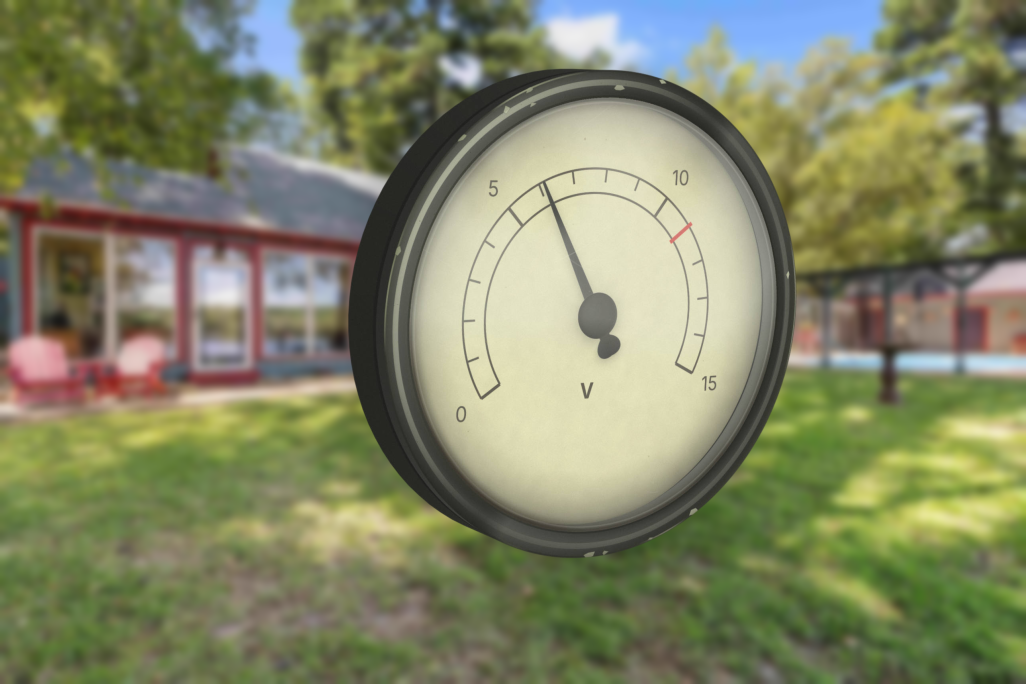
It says 6; V
